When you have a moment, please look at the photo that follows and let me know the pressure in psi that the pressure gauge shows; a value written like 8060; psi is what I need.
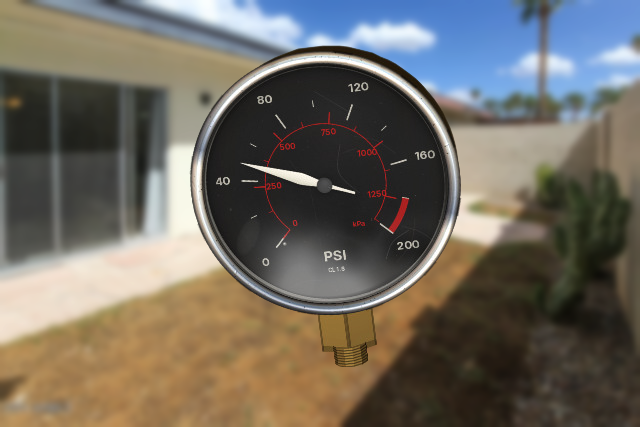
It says 50; psi
